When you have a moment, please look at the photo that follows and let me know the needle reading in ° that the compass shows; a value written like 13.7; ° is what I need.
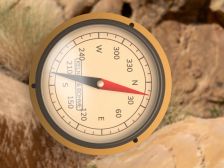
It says 15; °
